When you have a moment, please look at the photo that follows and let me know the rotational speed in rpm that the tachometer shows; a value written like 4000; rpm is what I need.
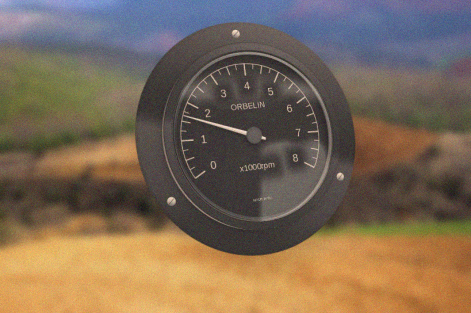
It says 1625; rpm
